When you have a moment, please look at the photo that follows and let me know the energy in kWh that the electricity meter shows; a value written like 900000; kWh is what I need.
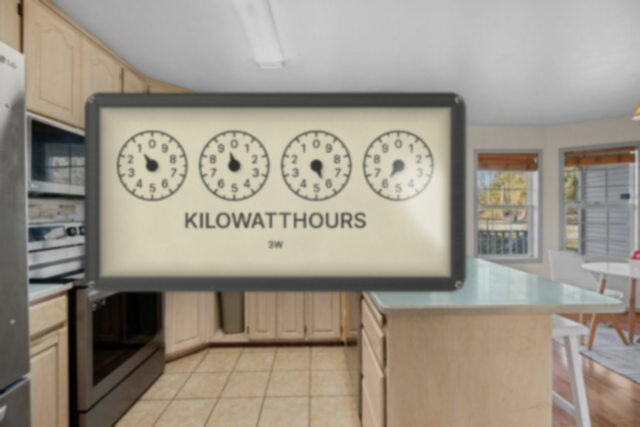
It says 956; kWh
